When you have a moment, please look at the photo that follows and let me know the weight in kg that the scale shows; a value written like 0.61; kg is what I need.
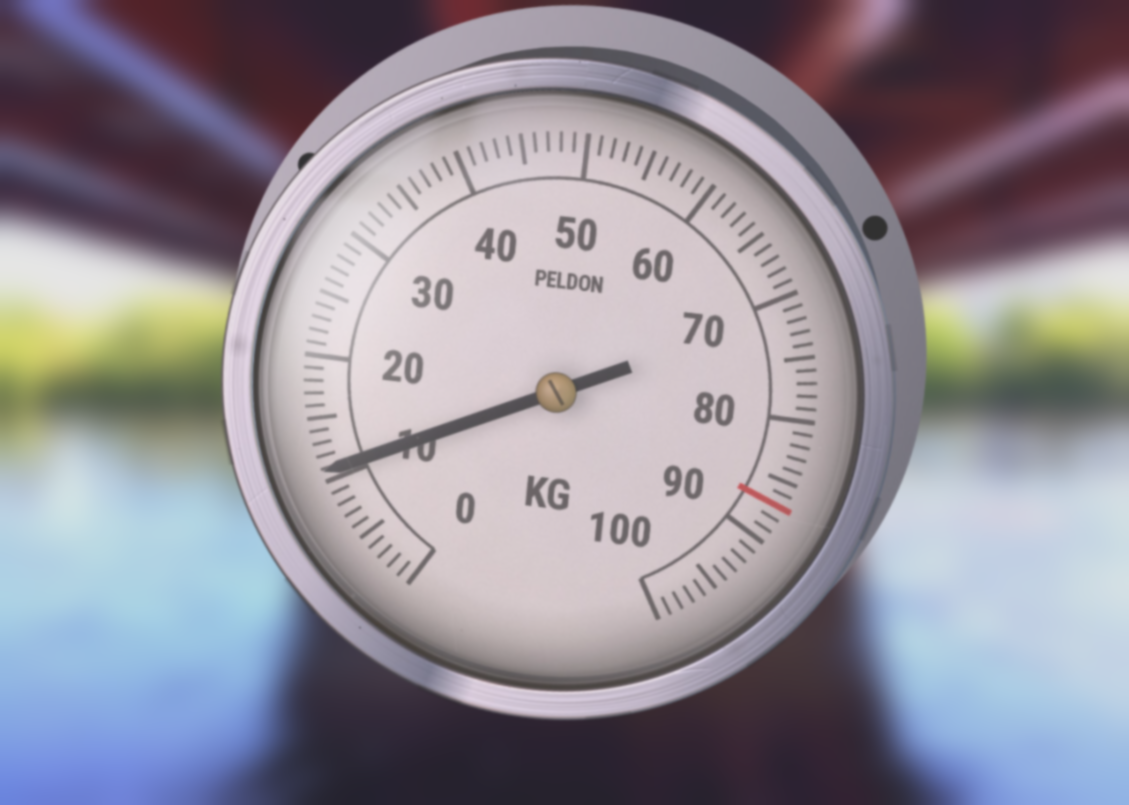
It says 11; kg
